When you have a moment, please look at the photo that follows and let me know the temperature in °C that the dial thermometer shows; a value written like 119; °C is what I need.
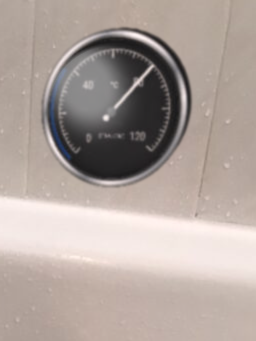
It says 80; °C
